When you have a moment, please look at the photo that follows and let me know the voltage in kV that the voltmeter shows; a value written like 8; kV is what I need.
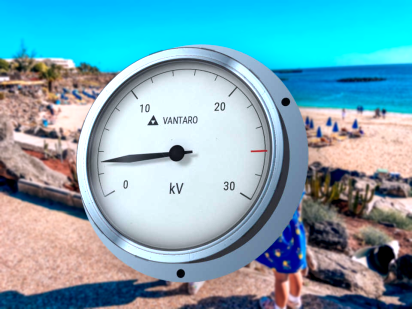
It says 3; kV
